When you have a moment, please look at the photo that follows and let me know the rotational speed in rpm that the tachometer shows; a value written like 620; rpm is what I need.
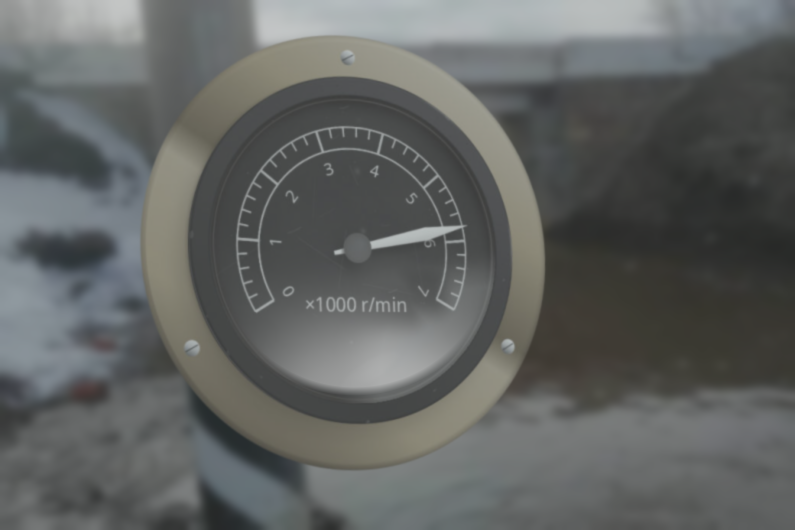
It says 5800; rpm
